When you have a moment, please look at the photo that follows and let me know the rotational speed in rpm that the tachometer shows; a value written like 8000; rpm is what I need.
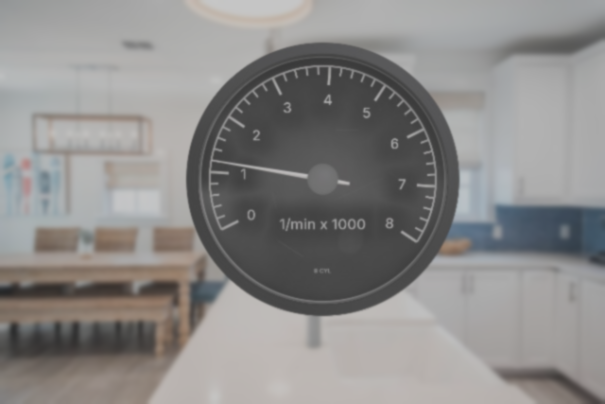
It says 1200; rpm
